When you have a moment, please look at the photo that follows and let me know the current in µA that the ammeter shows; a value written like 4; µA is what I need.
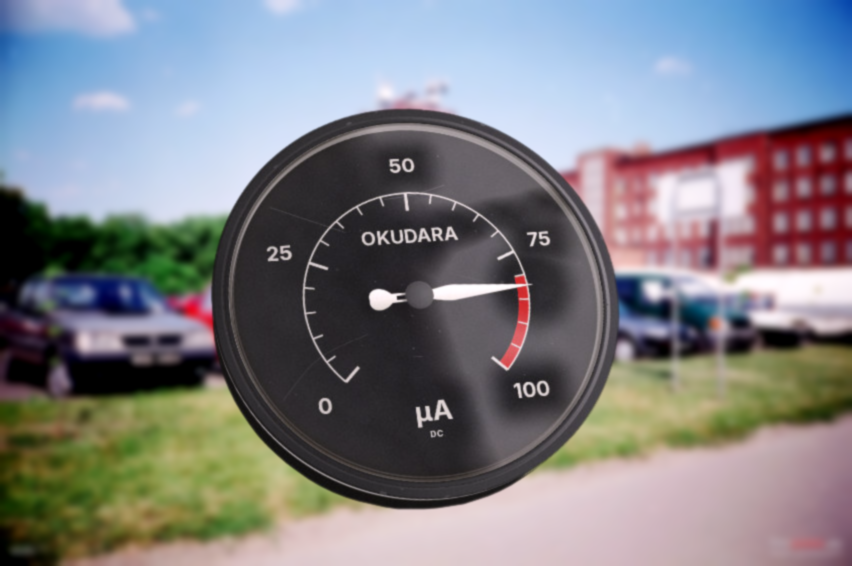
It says 82.5; µA
